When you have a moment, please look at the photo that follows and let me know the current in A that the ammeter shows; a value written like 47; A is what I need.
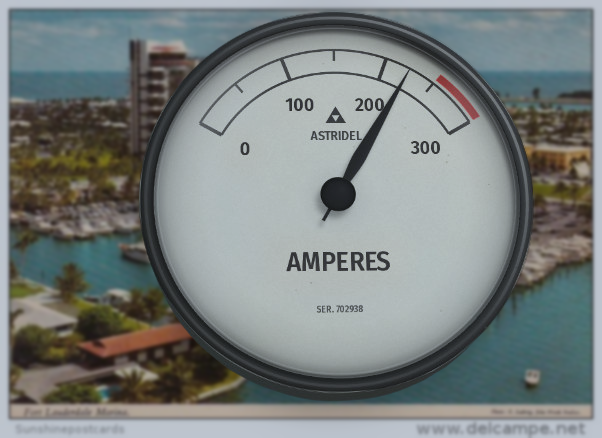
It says 225; A
